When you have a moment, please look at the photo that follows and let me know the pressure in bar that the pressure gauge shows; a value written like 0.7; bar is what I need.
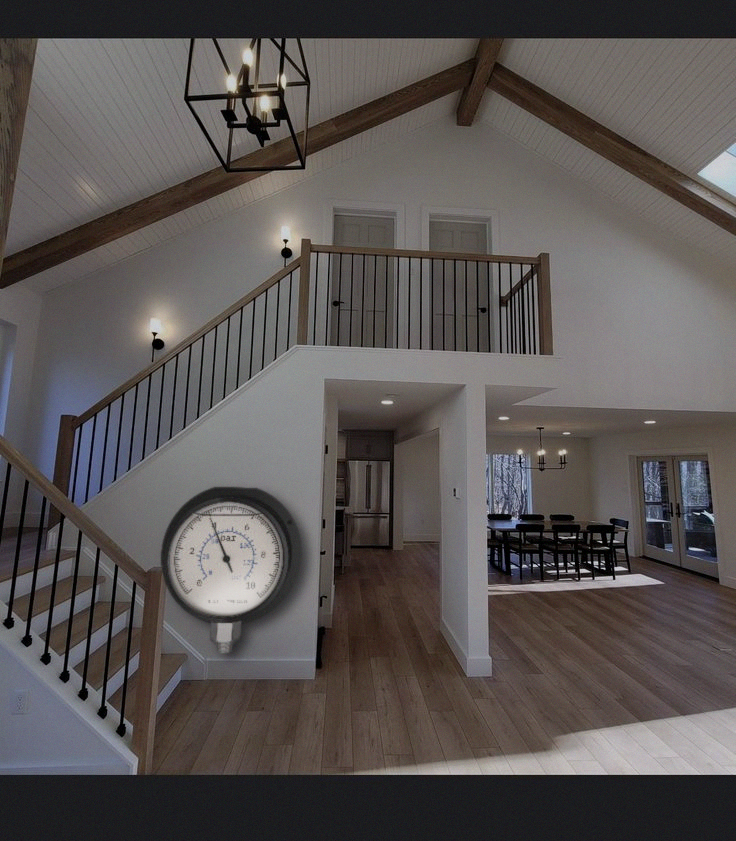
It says 4; bar
